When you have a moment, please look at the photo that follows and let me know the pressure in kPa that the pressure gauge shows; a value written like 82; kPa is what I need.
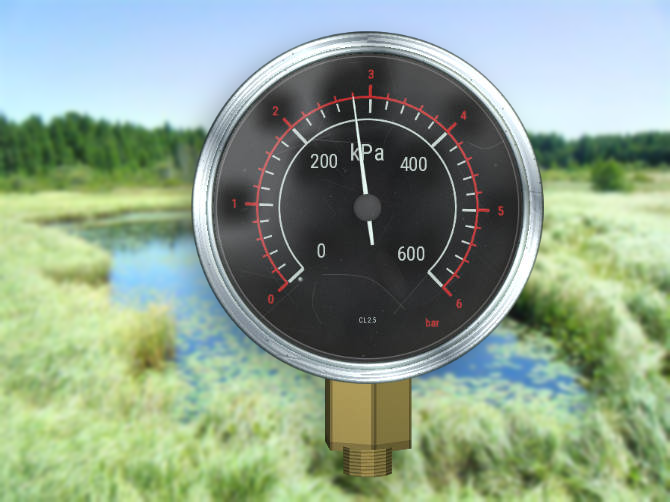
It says 280; kPa
